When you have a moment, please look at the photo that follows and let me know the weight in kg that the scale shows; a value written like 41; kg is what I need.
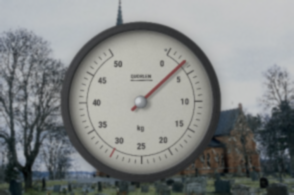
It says 3; kg
